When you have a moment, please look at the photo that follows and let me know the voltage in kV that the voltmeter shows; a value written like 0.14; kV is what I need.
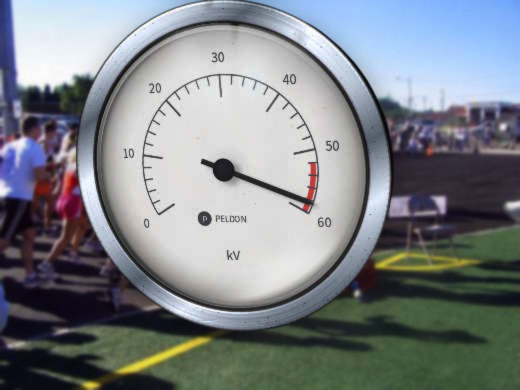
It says 58; kV
